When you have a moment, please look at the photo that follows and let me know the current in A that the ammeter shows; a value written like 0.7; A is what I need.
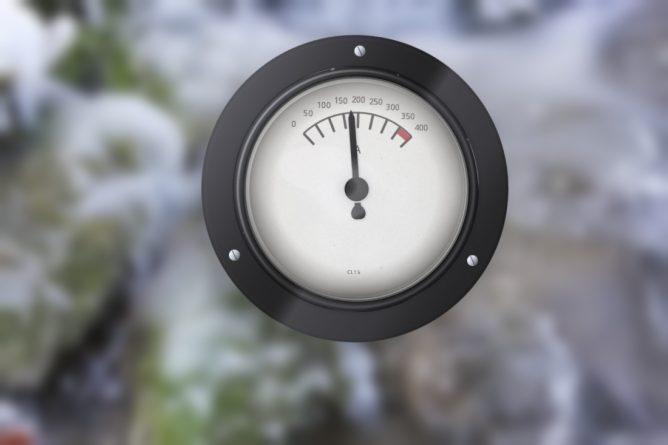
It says 175; A
